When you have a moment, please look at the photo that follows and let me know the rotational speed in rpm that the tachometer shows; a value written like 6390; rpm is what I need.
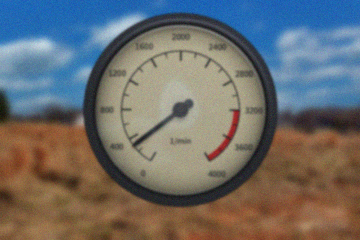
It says 300; rpm
